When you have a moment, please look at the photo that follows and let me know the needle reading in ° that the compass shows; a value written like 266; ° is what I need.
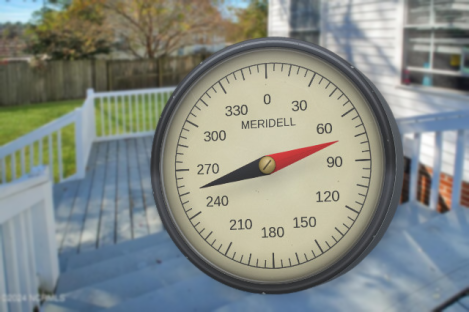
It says 75; °
